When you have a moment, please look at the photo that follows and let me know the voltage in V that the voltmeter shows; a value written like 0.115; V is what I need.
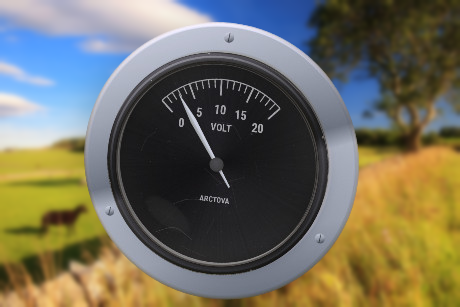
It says 3; V
